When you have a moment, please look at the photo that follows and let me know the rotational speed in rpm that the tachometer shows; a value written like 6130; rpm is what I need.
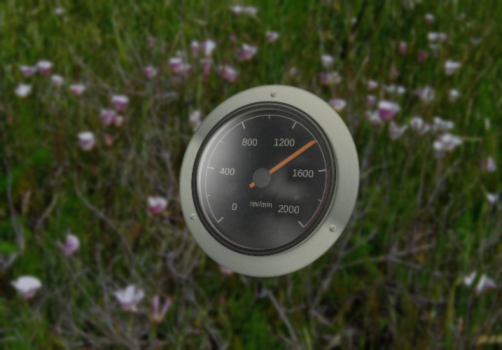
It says 1400; rpm
